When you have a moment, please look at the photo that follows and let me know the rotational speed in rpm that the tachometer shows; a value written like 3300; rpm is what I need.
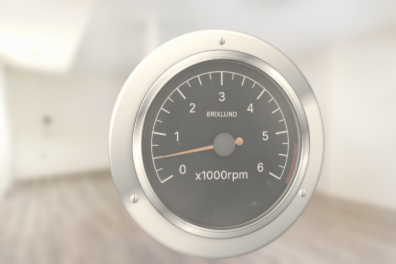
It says 500; rpm
